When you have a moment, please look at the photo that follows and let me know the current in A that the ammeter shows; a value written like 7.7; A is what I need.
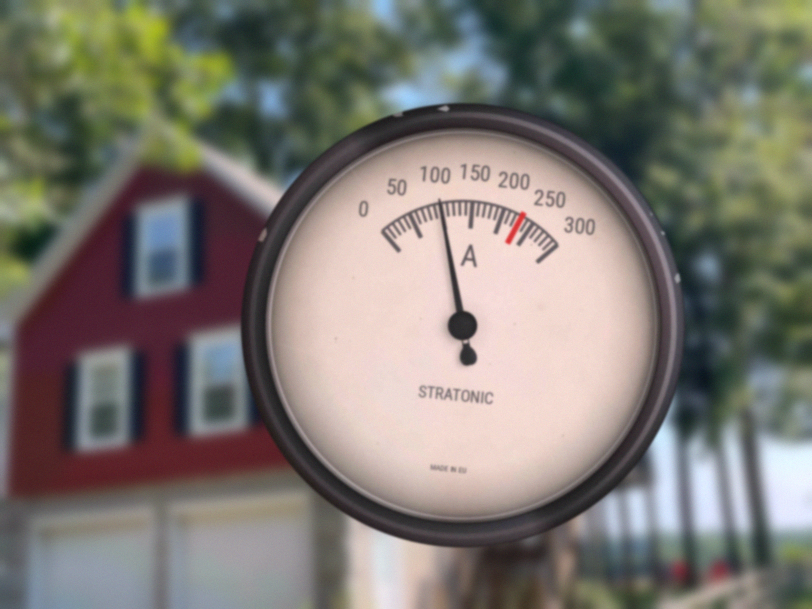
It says 100; A
